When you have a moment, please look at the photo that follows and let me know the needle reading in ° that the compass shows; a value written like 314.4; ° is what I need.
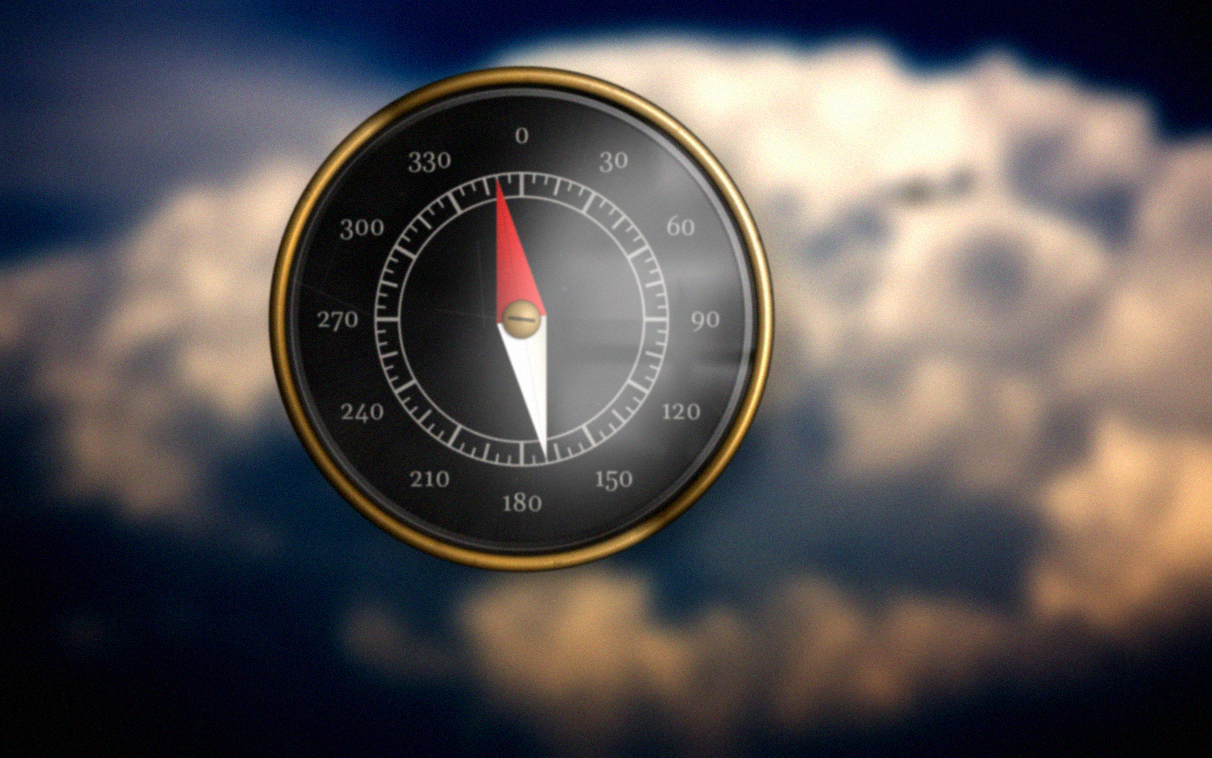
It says 350; °
